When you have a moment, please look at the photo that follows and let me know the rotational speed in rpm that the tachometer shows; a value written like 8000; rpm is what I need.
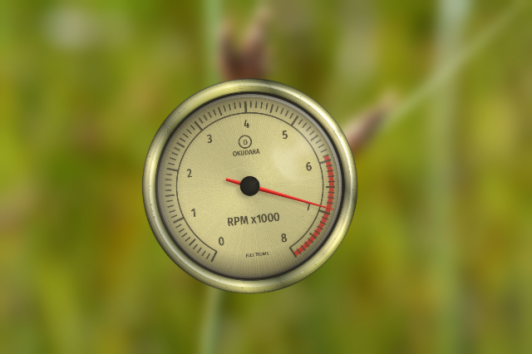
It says 6900; rpm
